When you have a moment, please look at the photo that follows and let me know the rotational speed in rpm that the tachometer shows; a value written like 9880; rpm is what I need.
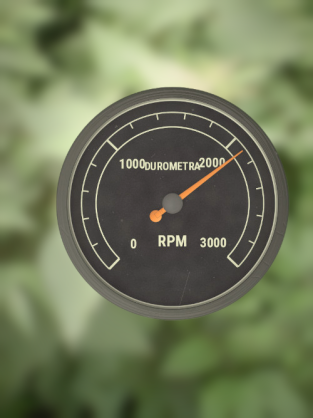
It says 2100; rpm
